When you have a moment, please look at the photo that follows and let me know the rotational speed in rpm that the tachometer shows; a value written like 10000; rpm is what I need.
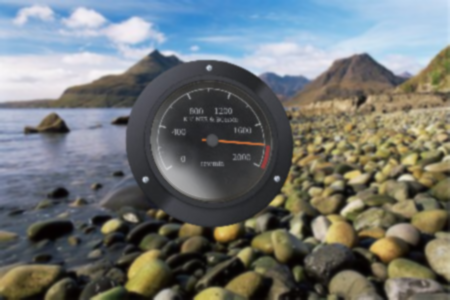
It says 1800; rpm
